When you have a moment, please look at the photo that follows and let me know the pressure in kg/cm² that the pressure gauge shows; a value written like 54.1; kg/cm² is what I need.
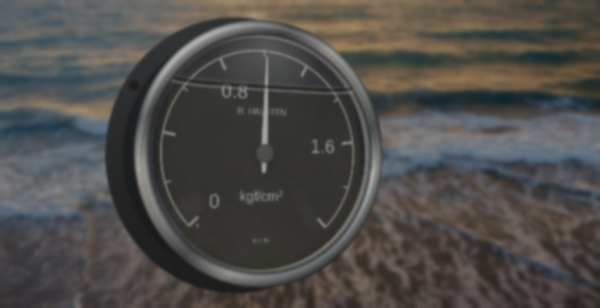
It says 1; kg/cm²
